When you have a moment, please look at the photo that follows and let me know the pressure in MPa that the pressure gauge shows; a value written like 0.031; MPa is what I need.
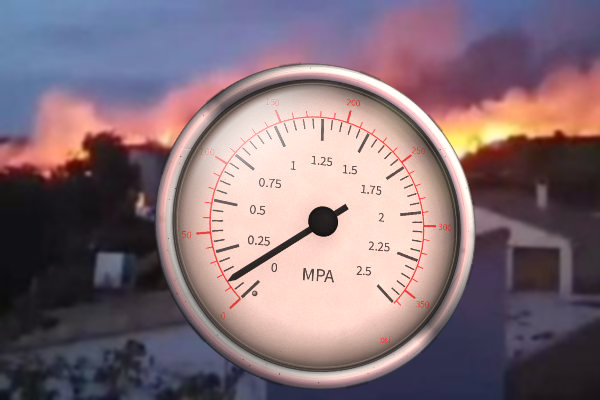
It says 0.1; MPa
